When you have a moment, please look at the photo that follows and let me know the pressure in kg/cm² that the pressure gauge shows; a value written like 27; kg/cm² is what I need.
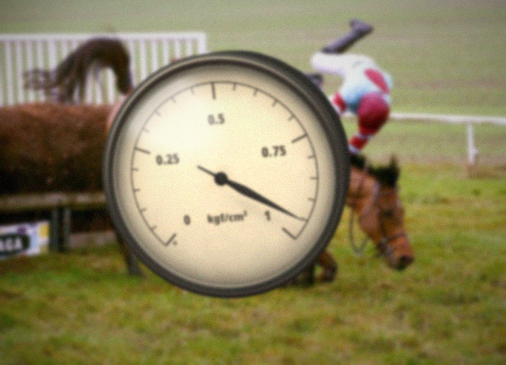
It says 0.95; kg/cm²
